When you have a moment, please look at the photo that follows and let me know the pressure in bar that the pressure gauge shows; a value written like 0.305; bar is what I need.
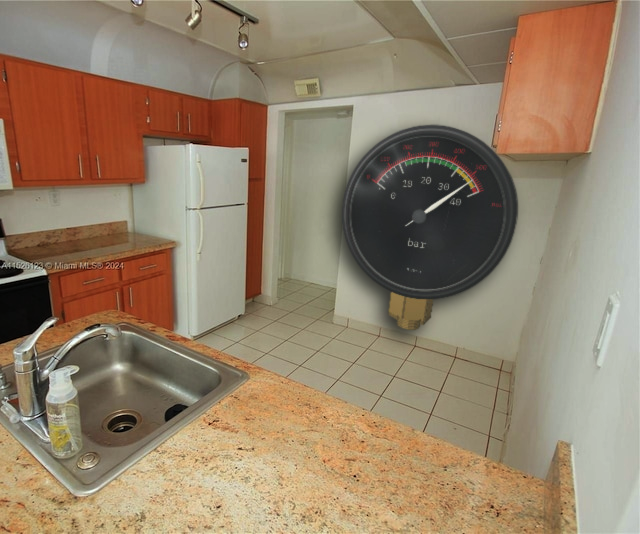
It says 36; bar
